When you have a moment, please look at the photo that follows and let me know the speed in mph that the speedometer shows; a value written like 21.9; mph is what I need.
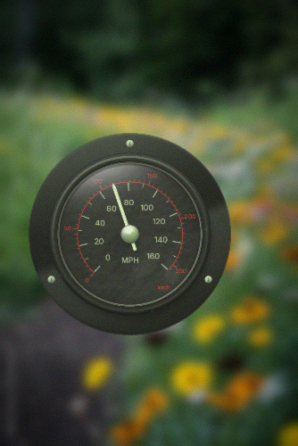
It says 70; mph
